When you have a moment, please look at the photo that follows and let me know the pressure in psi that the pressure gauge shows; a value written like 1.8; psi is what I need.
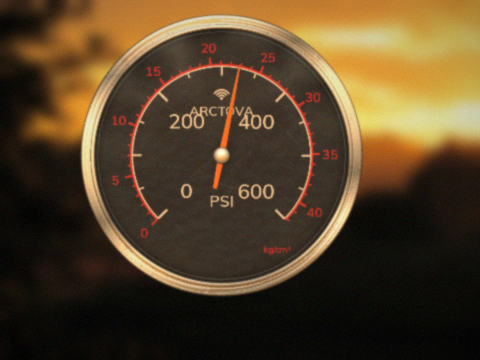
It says 325; psi
